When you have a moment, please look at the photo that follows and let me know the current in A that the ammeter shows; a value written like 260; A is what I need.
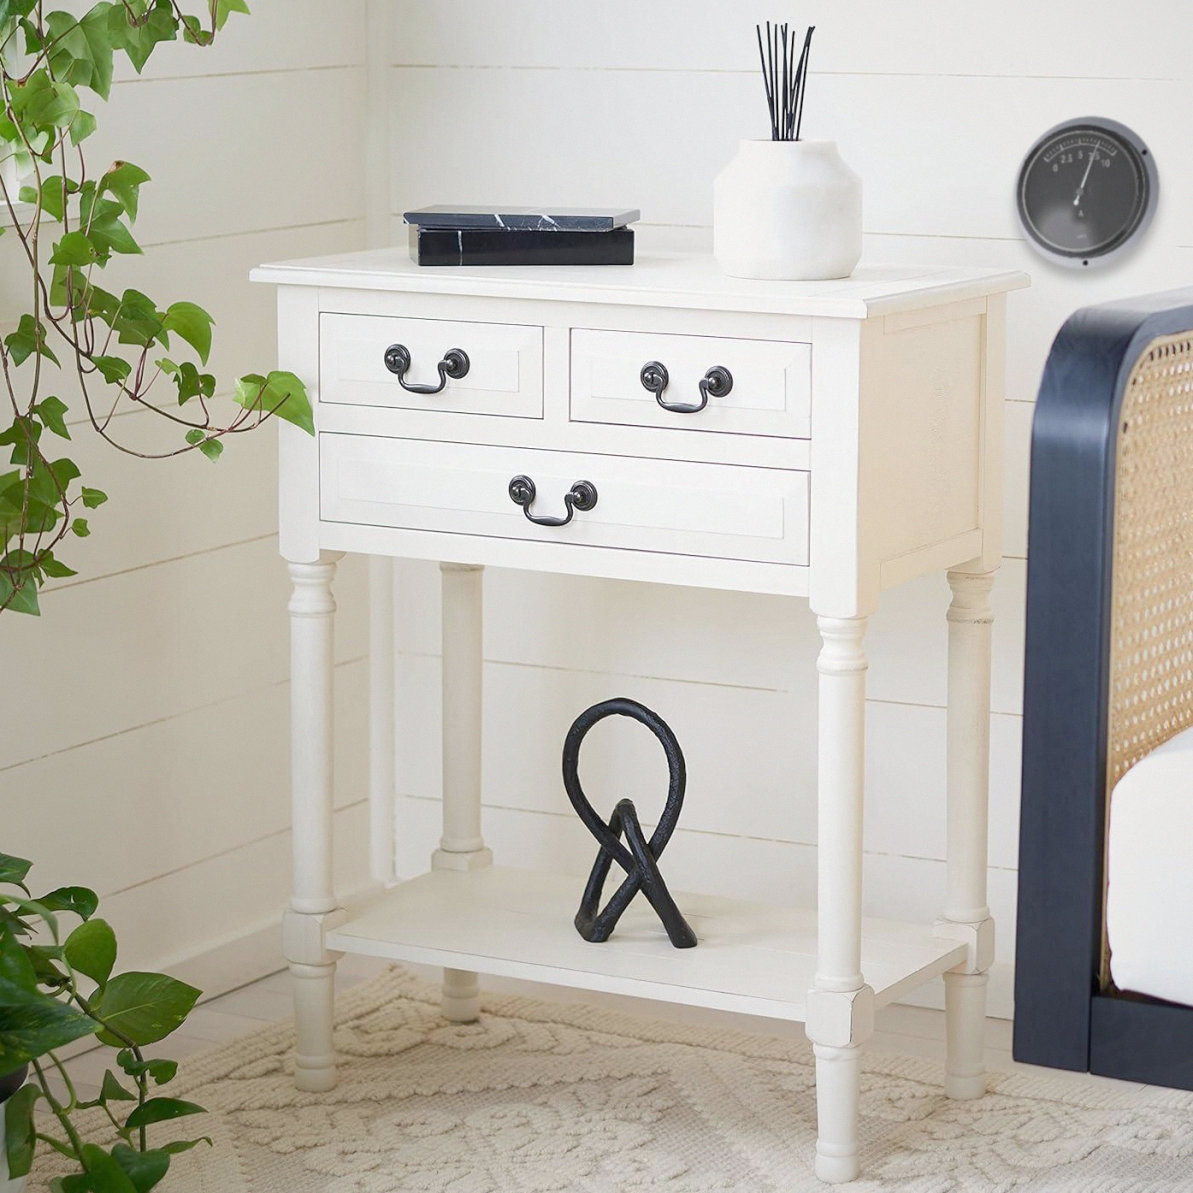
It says 7.5; A
